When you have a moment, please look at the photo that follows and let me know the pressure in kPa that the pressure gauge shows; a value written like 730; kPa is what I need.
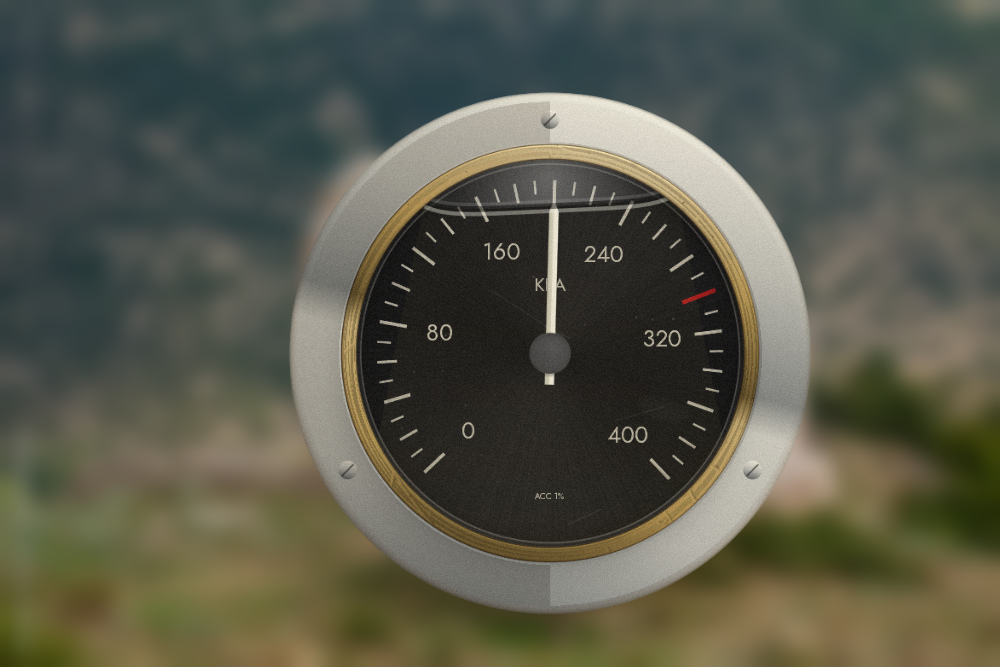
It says 200; kPa
